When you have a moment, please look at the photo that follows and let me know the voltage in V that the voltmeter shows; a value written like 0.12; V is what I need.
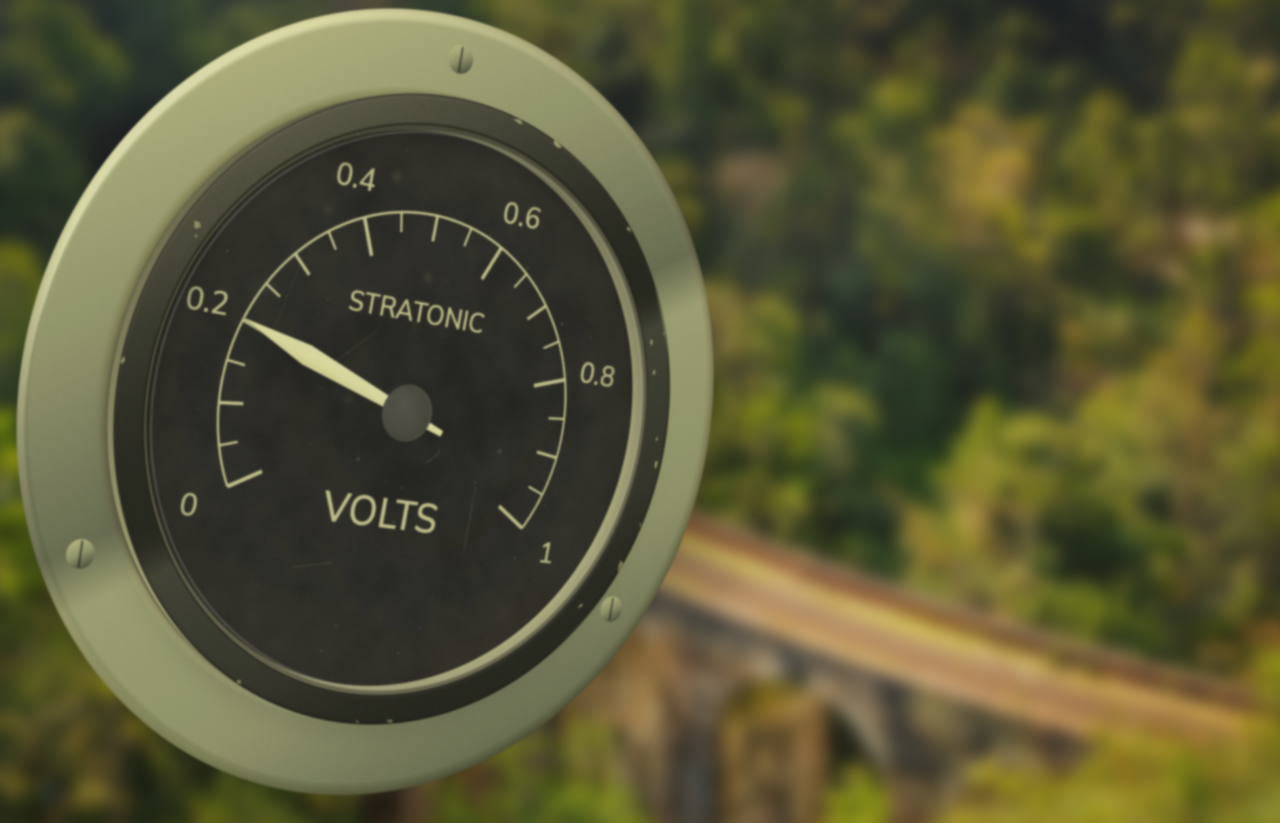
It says 0.2; V
